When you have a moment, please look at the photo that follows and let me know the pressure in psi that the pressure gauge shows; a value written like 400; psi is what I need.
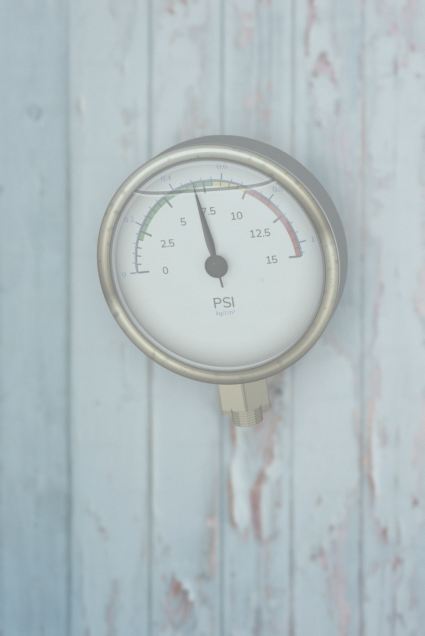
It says 7; psi
